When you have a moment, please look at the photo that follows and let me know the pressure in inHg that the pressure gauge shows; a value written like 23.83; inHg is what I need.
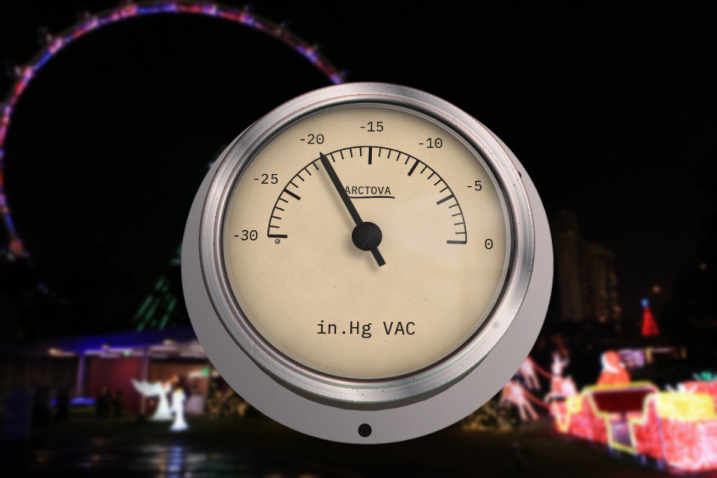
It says -20; inHg
